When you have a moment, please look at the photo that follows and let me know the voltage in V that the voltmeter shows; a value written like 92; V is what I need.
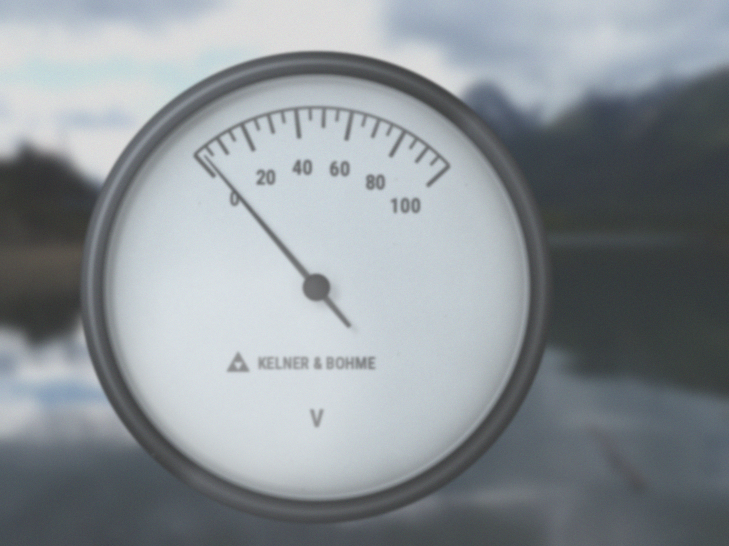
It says 2.5; V
